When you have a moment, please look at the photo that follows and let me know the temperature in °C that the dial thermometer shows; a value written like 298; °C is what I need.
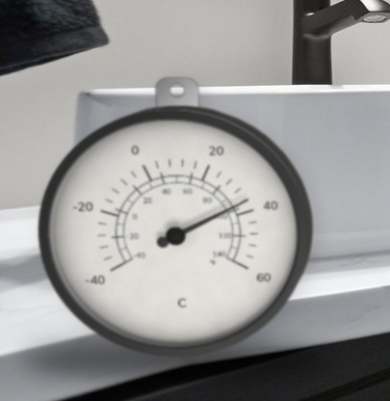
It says 36; °C
